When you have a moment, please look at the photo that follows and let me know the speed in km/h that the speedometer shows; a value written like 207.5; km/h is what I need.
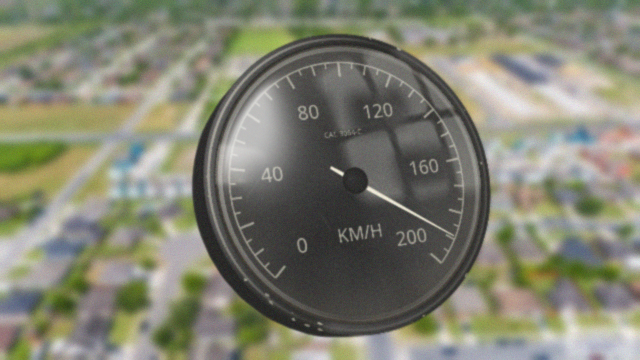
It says 190; km/h
